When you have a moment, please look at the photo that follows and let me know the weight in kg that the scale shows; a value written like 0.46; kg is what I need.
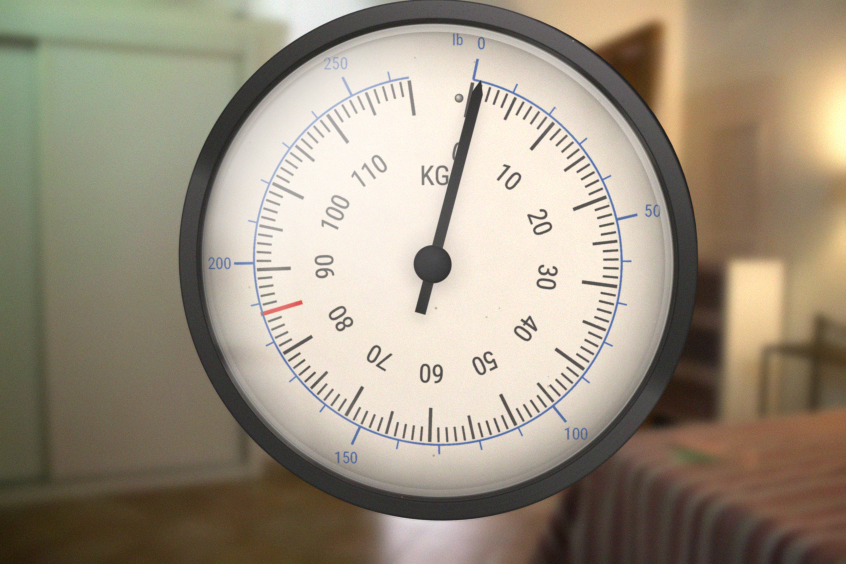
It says 1; kg
